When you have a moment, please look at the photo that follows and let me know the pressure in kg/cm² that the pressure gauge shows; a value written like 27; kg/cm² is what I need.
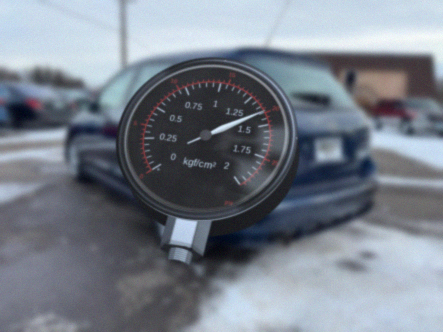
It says 1.4; kg/cm²
